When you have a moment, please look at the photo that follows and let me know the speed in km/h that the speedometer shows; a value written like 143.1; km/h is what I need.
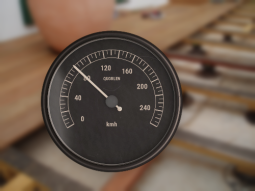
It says 80; km/h
